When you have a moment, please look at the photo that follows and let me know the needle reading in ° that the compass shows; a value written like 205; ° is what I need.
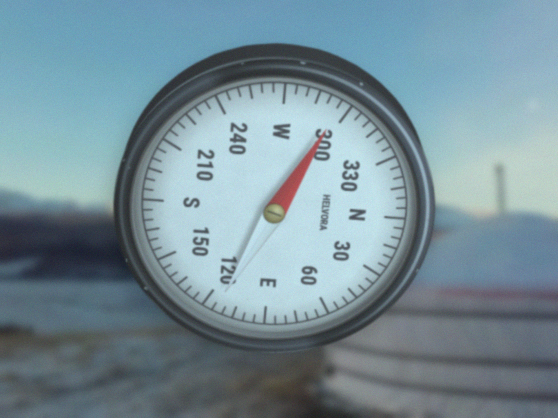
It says 295; °
